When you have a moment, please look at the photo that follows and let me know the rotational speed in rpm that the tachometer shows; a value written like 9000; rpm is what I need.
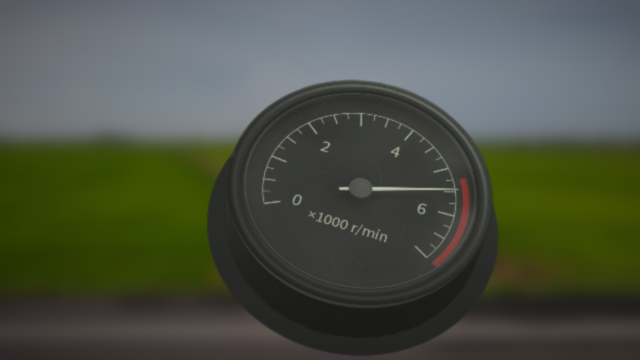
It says 5500; rpm
